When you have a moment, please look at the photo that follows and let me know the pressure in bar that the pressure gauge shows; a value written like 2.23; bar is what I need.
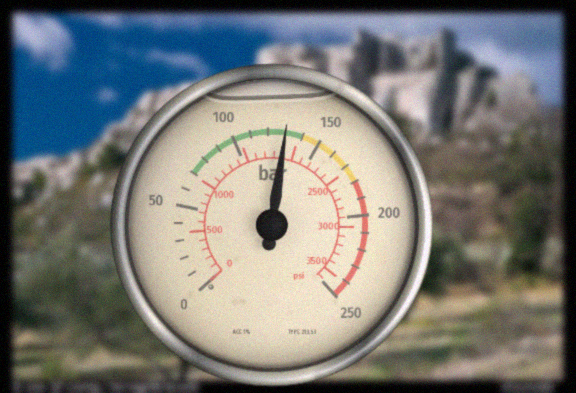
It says 130; bar
